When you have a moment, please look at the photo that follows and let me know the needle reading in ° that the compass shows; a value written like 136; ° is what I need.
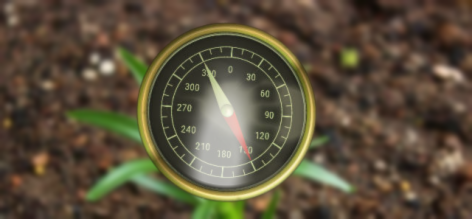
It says 150; °
